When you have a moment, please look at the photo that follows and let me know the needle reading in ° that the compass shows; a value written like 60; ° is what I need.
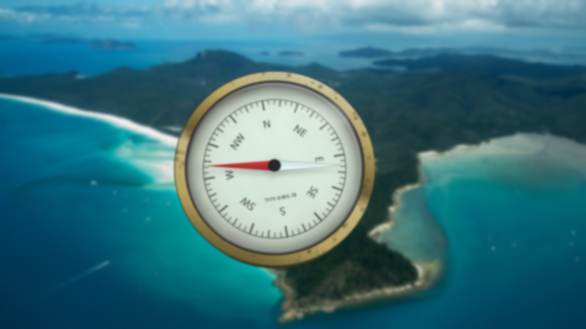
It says 280; °
